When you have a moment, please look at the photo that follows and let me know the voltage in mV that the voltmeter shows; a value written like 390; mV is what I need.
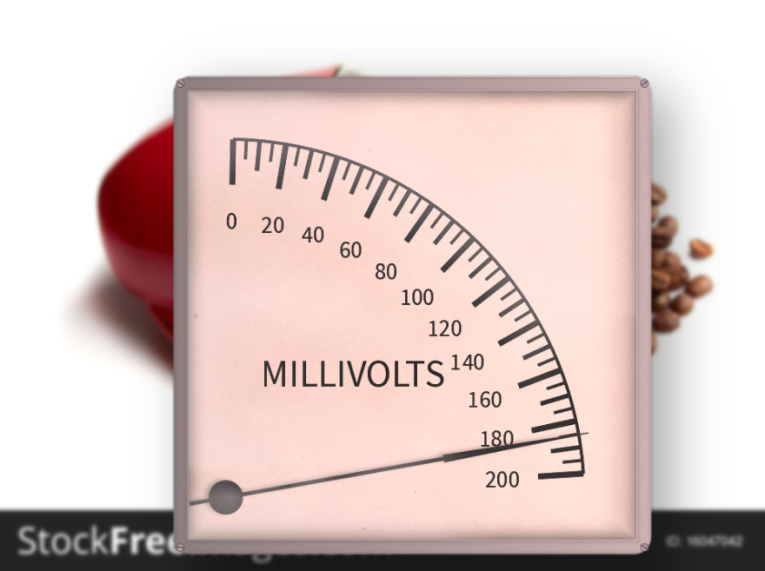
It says 185; mV
